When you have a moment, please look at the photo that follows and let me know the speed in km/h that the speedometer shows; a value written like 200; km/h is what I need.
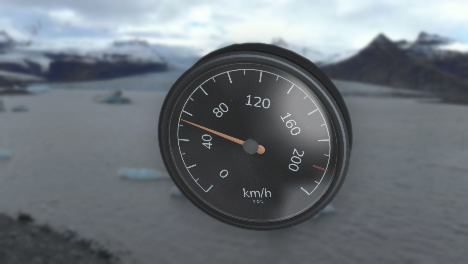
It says 55; km/h
